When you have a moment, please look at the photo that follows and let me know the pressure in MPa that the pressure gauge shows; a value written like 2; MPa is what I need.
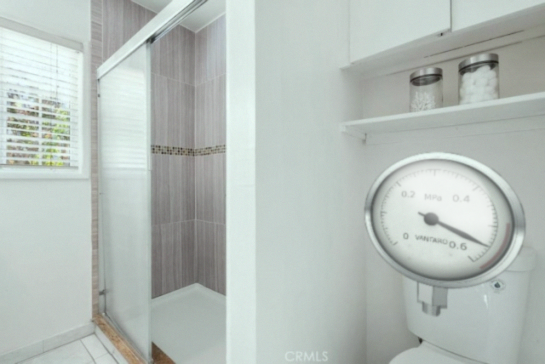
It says 0.55; MPa
